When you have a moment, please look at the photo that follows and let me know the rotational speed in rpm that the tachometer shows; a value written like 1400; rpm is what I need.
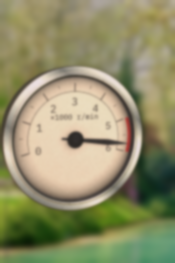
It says 5750; rpm
